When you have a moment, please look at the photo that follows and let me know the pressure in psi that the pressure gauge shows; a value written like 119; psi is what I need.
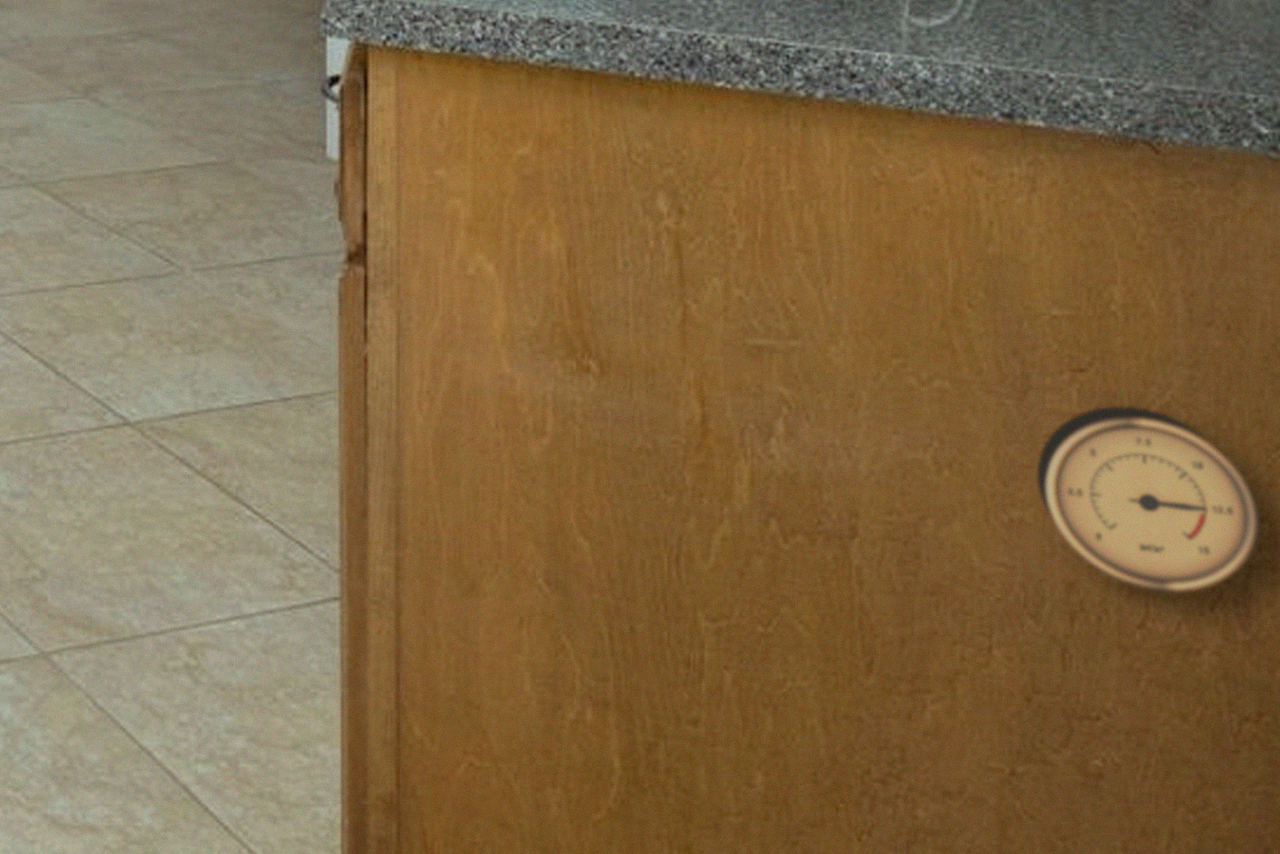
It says 12.5; psi
